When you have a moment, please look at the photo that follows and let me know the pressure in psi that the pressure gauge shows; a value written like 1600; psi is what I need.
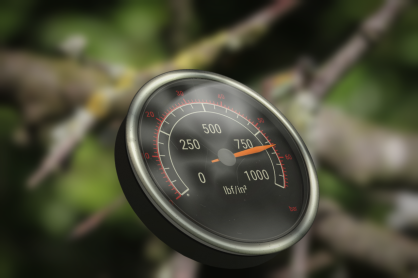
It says 825; psi
